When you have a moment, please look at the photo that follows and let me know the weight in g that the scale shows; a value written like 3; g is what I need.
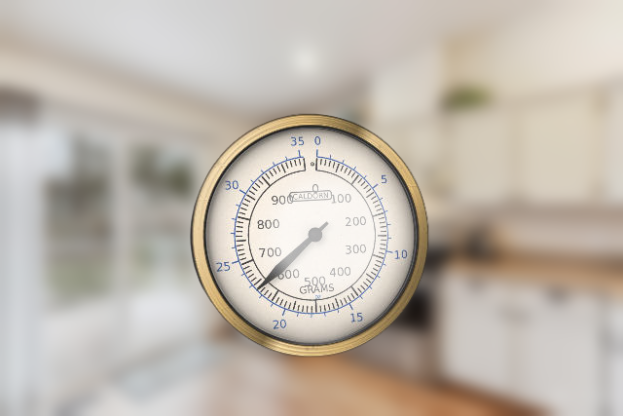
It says 640; g
